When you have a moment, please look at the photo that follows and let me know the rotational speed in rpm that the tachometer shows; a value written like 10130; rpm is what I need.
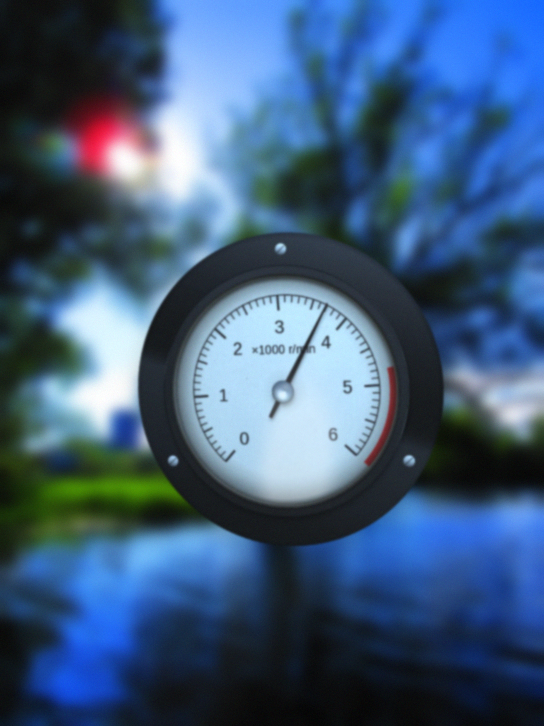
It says 3700; rpm
